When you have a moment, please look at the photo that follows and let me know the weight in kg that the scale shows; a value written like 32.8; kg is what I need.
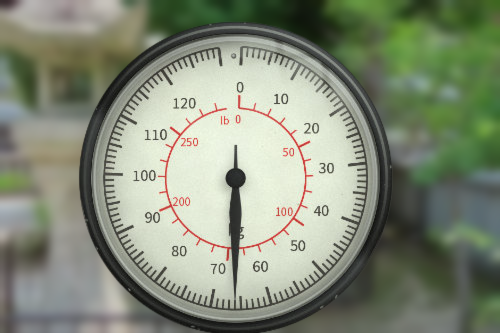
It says 66; kg
